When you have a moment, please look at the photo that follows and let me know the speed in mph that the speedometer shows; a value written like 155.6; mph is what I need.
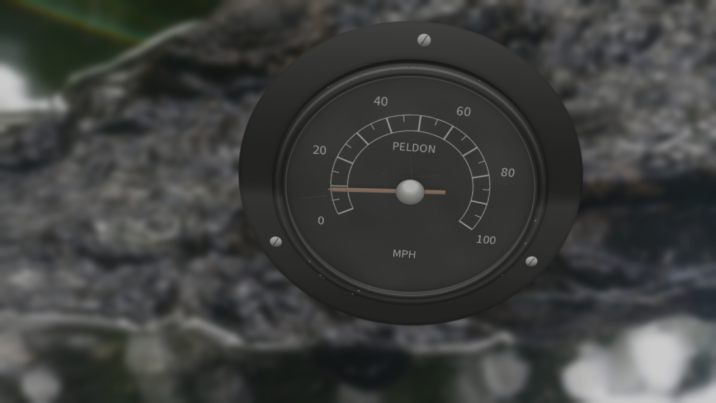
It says 10; mph
